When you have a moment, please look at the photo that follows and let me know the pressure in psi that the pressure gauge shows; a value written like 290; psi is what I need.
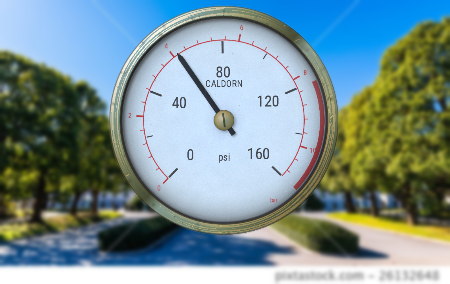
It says 60; psi
